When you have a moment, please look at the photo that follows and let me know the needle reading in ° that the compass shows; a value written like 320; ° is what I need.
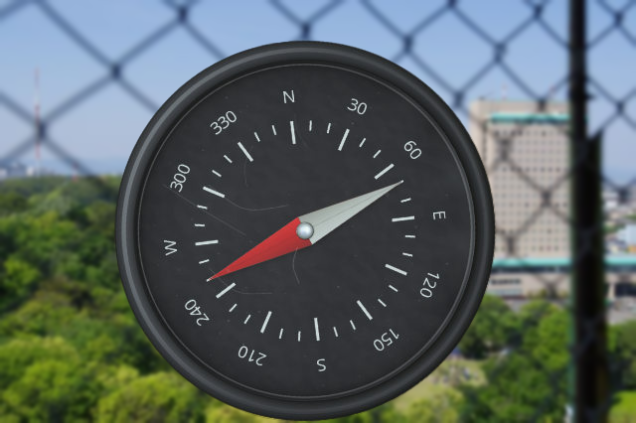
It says 250; °
